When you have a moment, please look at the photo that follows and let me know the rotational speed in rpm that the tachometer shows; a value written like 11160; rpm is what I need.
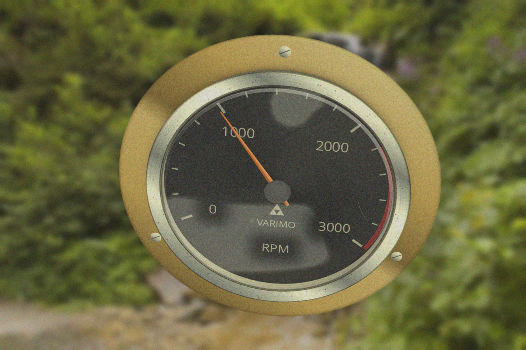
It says 1000; rpm
